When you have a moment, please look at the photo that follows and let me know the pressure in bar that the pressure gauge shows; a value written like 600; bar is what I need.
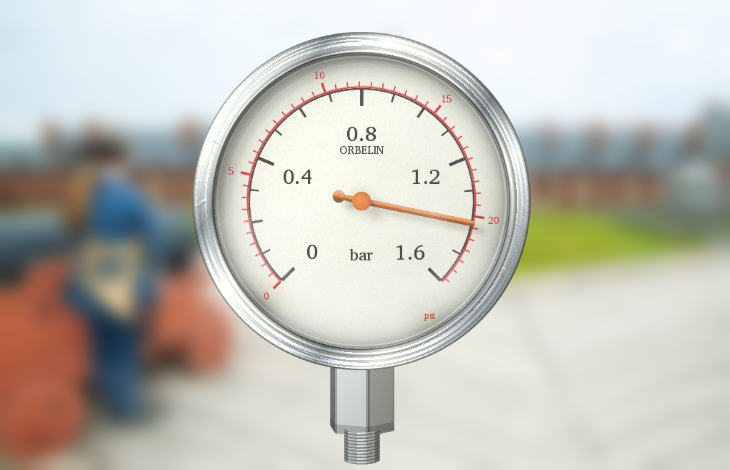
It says 1.4; bar
